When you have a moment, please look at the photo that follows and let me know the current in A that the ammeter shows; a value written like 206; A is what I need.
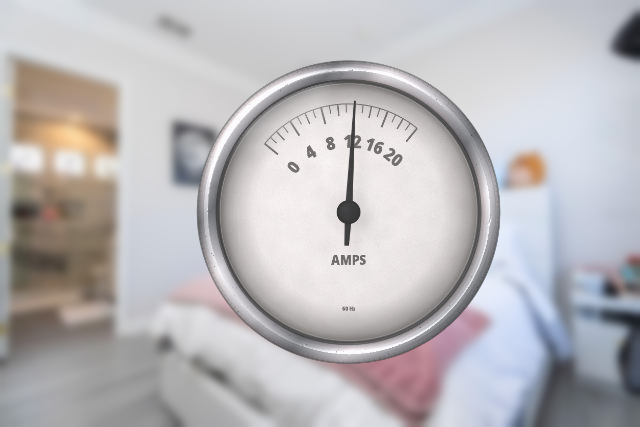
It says 12; A
